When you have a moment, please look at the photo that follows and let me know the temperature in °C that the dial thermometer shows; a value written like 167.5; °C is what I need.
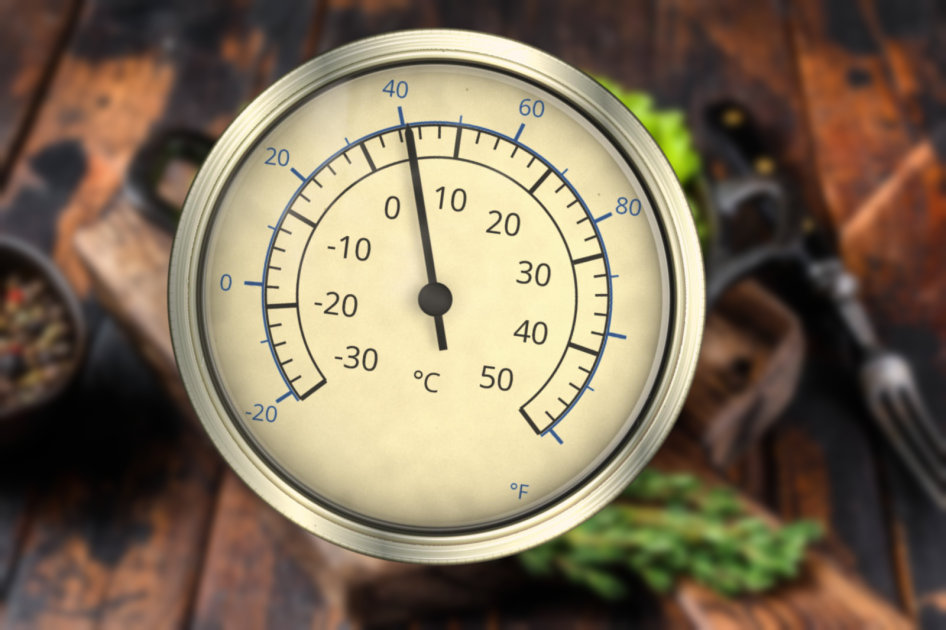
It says 5; °C
